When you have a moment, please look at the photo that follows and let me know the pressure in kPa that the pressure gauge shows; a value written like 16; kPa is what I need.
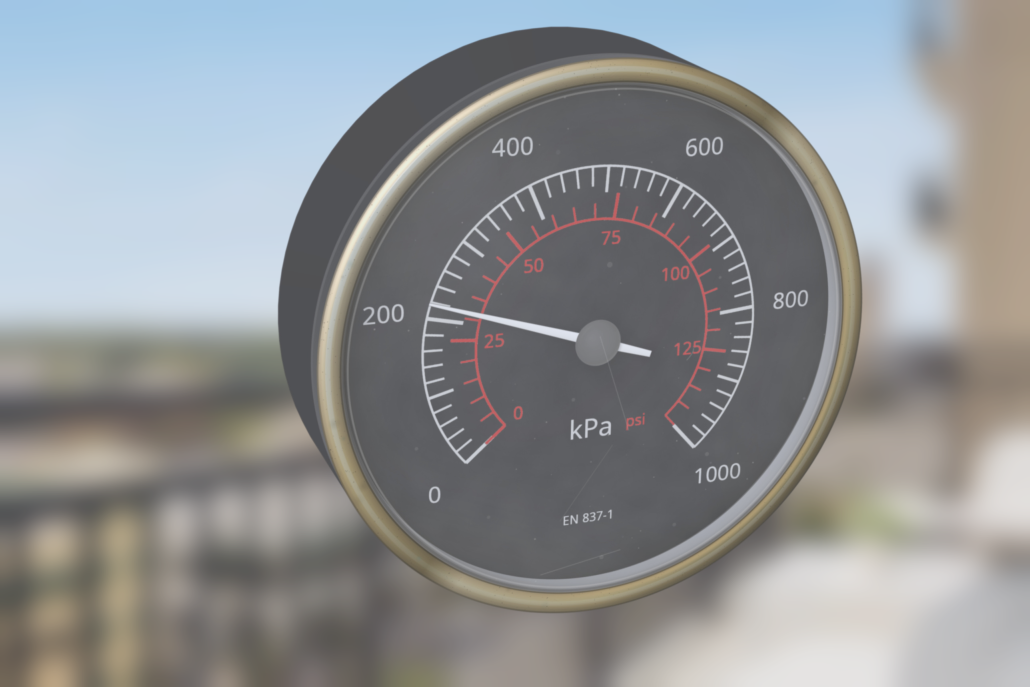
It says 220; kPa
